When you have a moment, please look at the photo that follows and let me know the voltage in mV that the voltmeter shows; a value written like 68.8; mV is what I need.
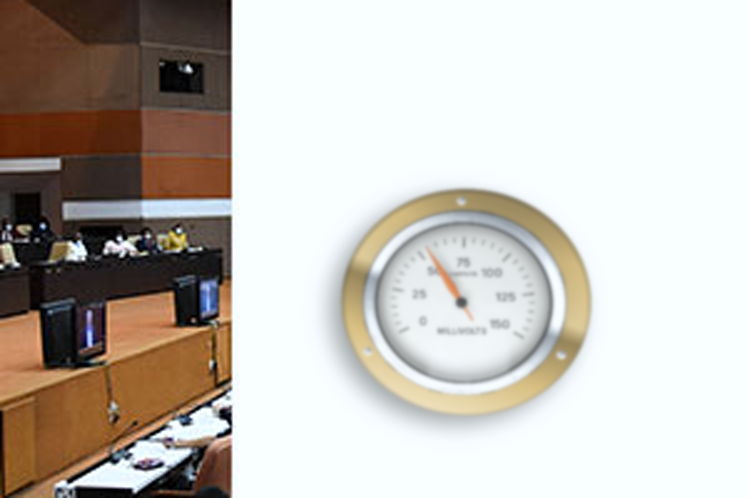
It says 55; mV
